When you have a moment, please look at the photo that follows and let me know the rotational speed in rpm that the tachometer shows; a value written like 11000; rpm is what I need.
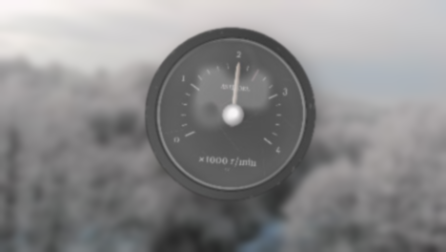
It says 2000; rpm
